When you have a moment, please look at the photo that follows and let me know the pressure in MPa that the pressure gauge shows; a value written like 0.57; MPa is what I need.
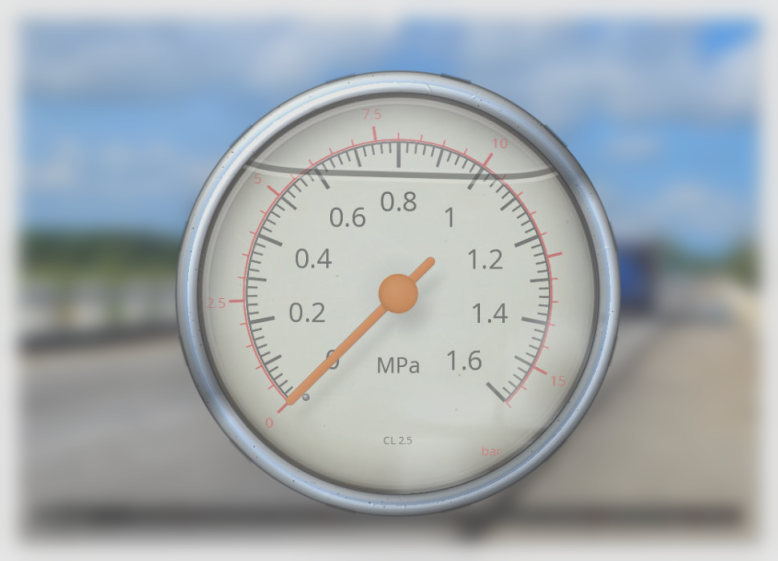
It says 0; MPa
